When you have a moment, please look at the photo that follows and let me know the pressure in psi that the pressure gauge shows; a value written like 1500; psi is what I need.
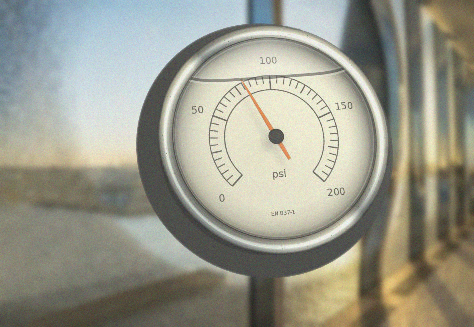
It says 80; psi
